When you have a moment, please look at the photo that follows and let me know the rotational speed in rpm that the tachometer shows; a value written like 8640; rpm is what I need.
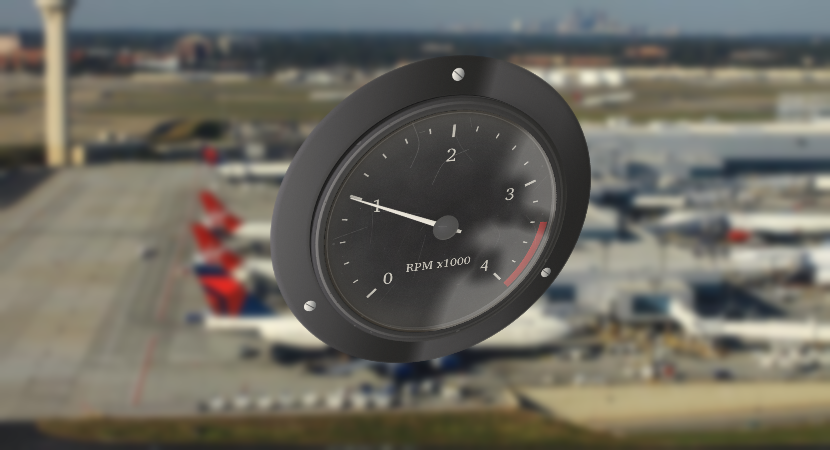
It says 1000; rpm
